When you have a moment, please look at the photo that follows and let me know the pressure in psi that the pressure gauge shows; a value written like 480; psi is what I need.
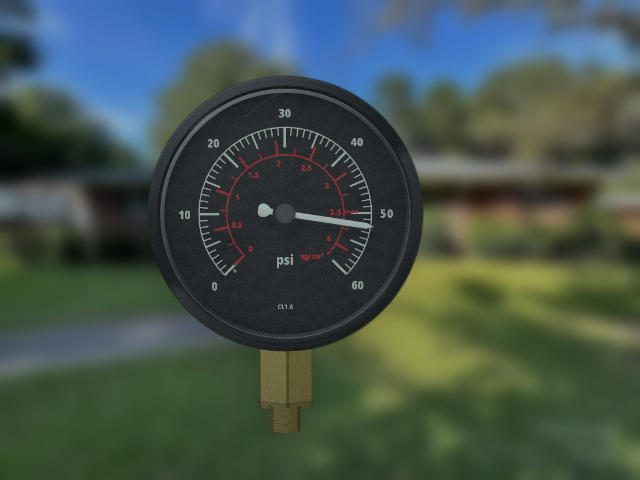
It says 52; psi
